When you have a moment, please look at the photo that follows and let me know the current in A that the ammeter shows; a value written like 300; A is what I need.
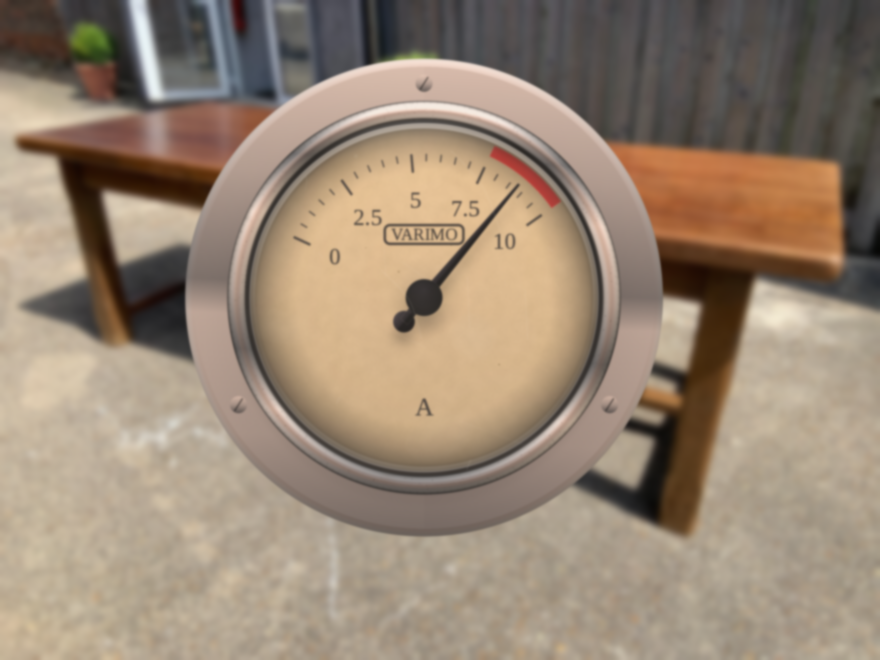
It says 8.75; A
